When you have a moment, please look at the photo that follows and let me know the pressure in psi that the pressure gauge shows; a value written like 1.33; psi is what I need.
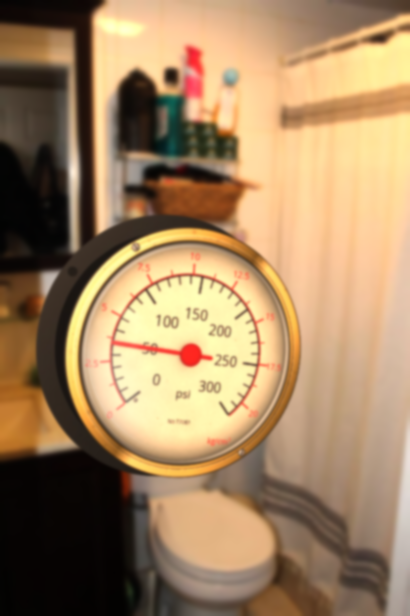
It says 50; psi
